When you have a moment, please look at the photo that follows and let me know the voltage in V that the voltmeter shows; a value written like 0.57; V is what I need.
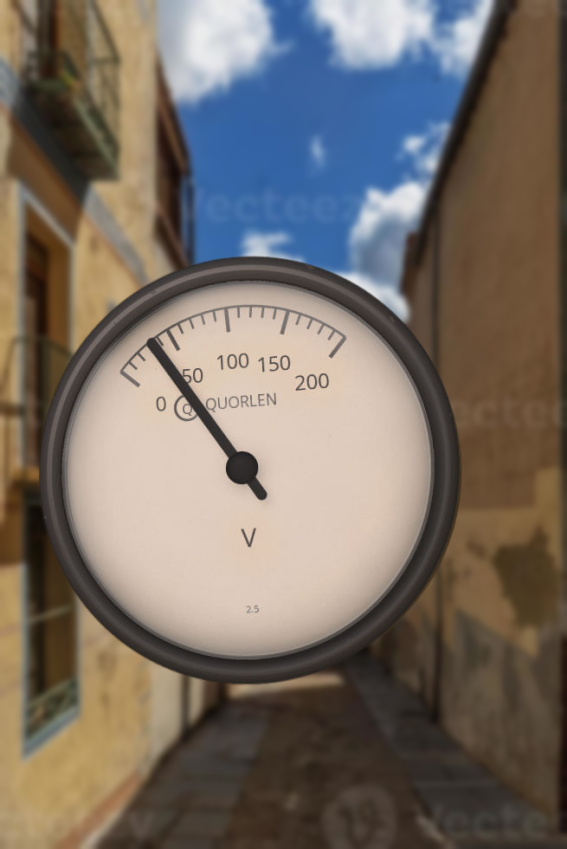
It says 35; V
